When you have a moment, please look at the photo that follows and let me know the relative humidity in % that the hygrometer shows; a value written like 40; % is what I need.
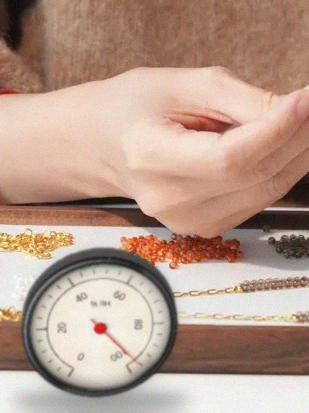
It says 96; %
